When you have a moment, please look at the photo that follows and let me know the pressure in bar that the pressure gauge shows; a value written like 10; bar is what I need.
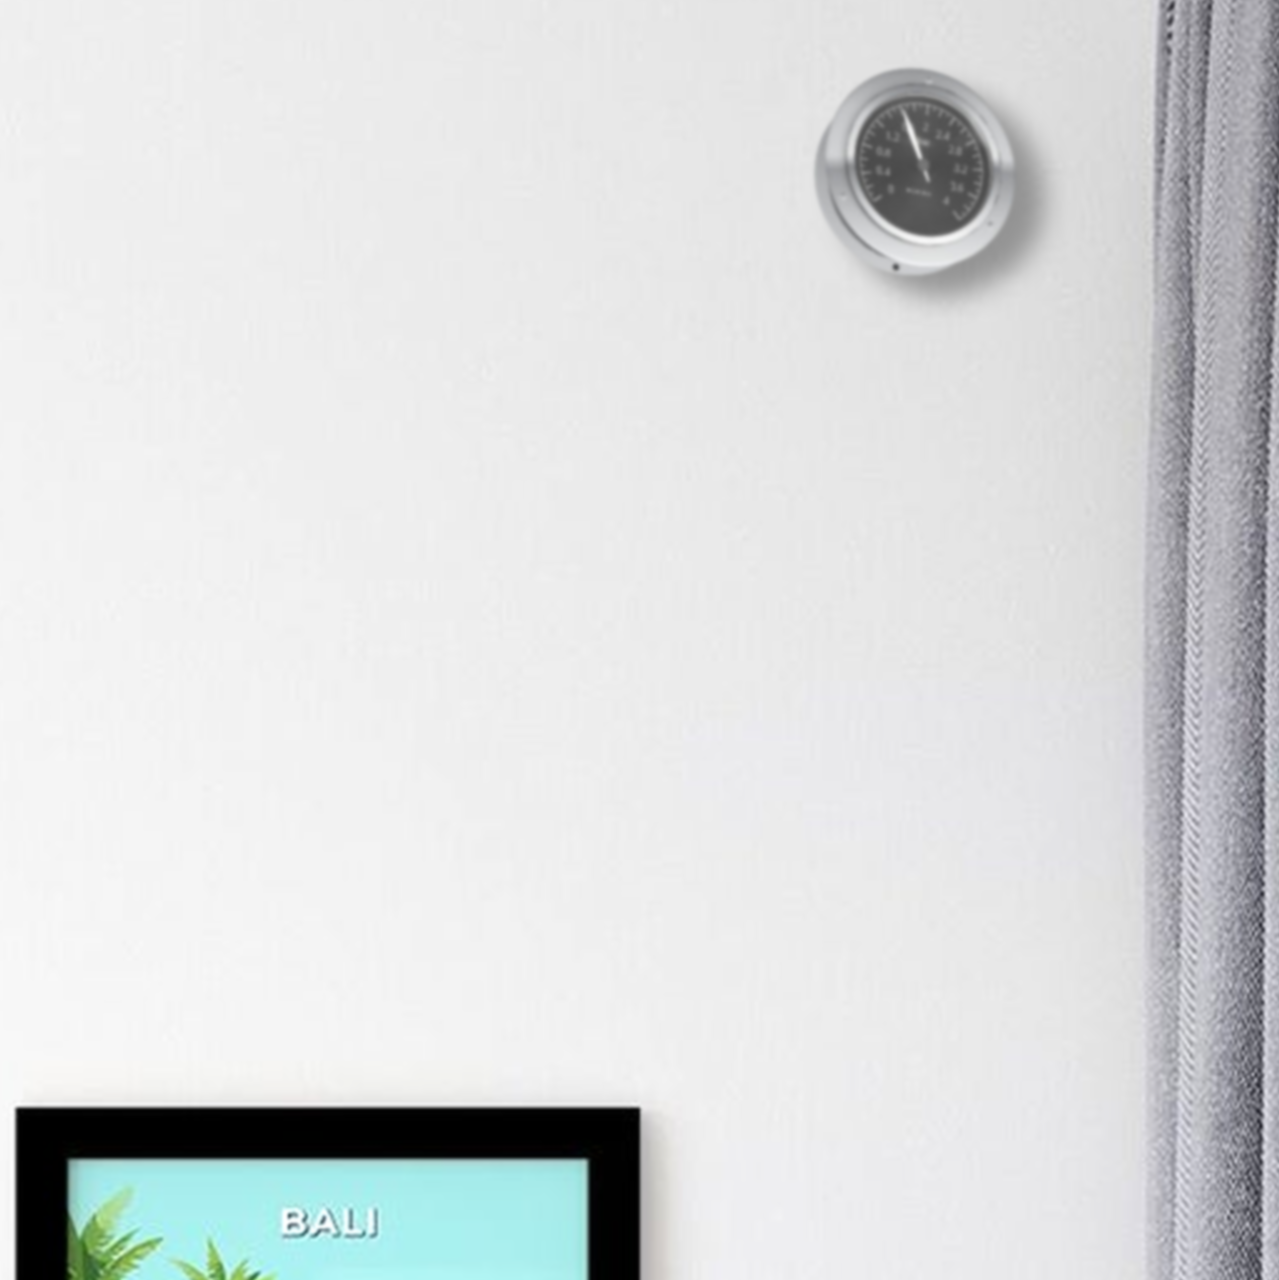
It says 1.6; bar
